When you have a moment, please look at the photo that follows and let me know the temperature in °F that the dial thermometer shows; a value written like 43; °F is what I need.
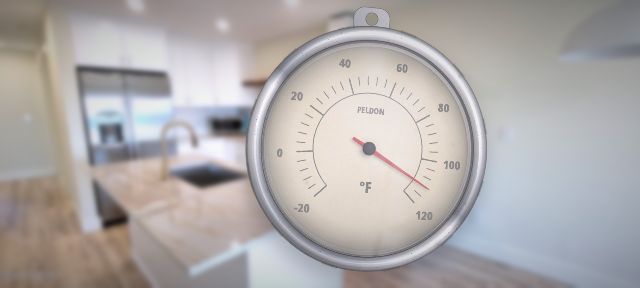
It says 112; °F
